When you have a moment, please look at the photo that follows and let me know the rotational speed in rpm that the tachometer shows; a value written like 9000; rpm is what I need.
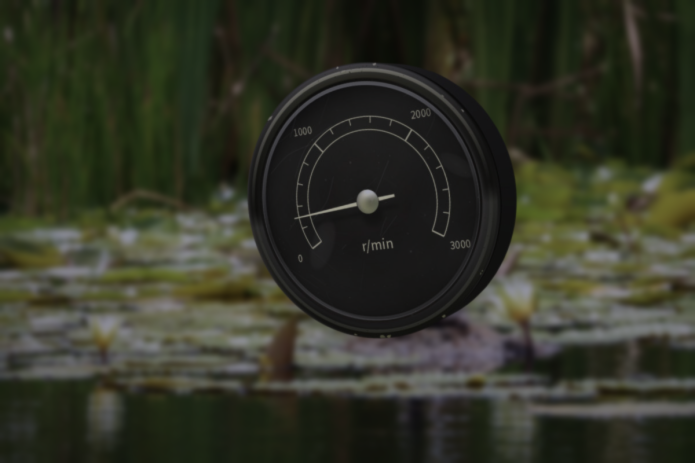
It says 300; rpm
